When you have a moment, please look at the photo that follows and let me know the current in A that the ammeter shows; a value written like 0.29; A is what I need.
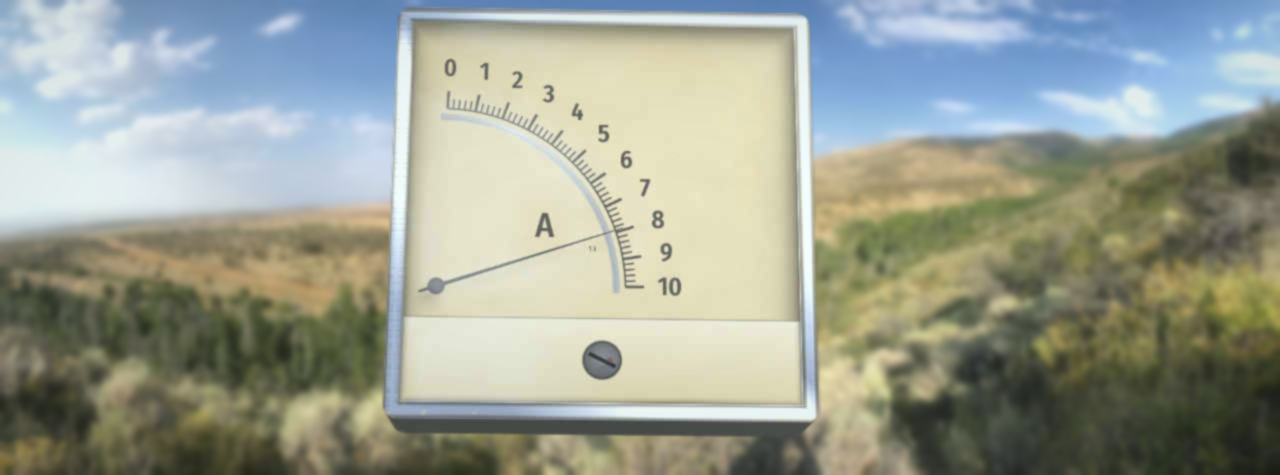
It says 8; A
